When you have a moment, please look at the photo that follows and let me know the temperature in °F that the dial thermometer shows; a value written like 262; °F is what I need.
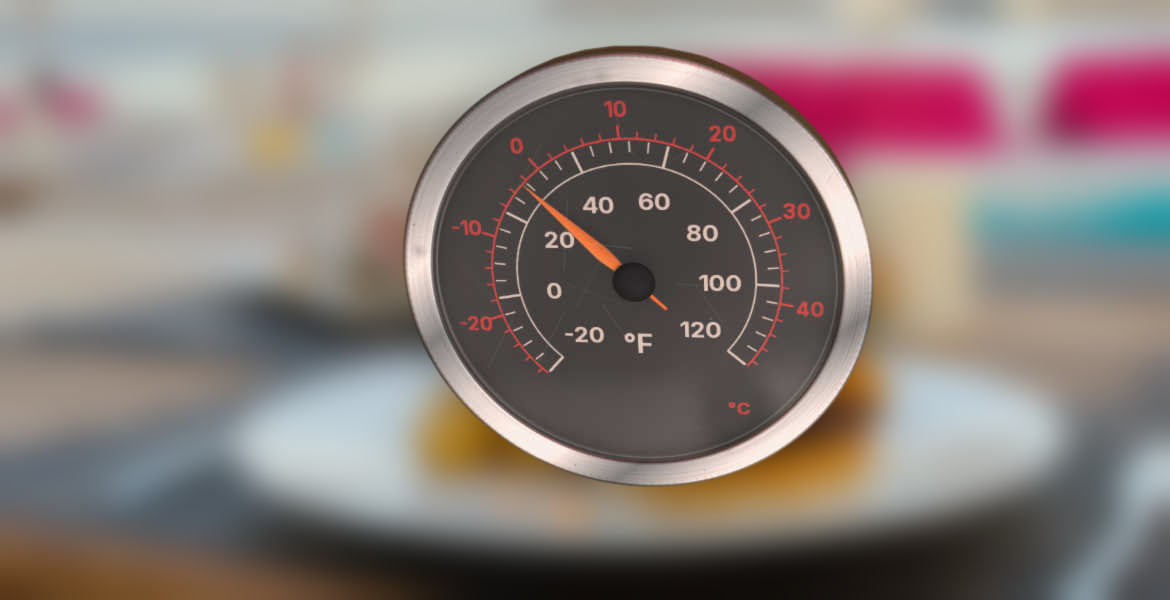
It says 28; °F
